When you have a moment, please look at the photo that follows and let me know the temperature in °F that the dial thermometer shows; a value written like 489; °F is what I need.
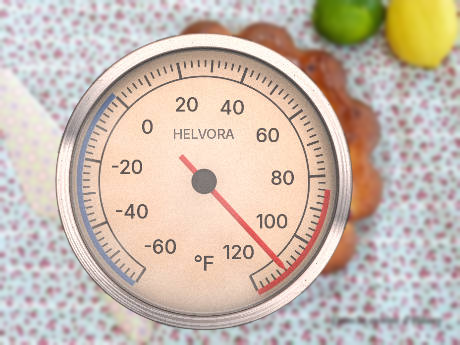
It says 110; °F
